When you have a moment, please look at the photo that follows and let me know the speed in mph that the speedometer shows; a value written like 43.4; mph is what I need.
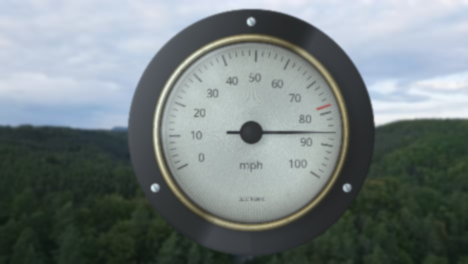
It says 86; mph
